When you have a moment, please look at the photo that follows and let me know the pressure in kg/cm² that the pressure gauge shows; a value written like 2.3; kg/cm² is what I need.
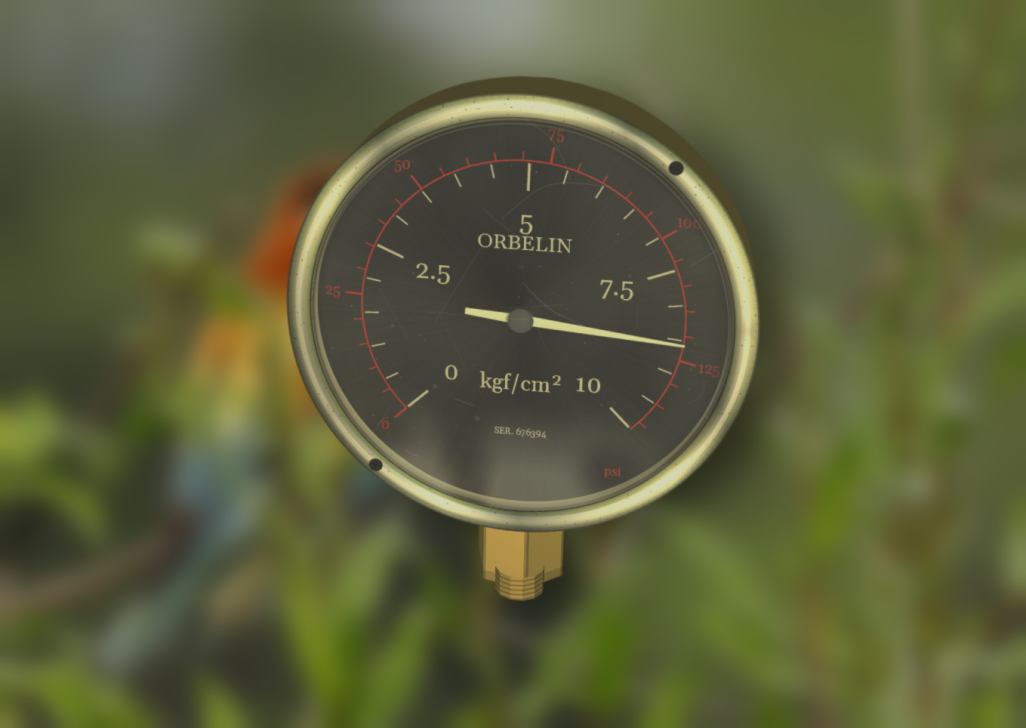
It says 8.5; kg/cm²
